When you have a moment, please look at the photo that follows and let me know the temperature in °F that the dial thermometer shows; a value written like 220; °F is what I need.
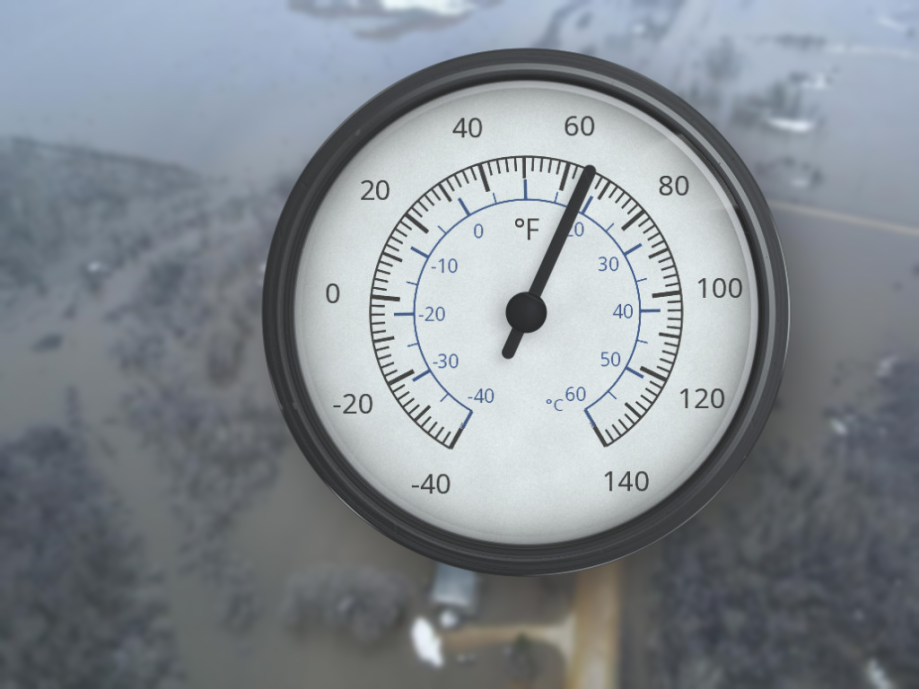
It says 65; °F
